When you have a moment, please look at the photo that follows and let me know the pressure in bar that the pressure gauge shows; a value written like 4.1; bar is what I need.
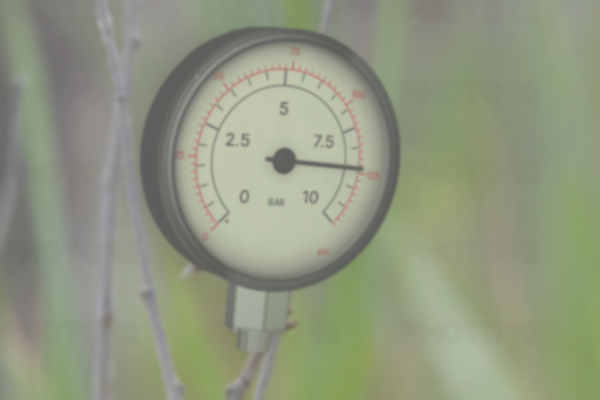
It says 8.5; bar
